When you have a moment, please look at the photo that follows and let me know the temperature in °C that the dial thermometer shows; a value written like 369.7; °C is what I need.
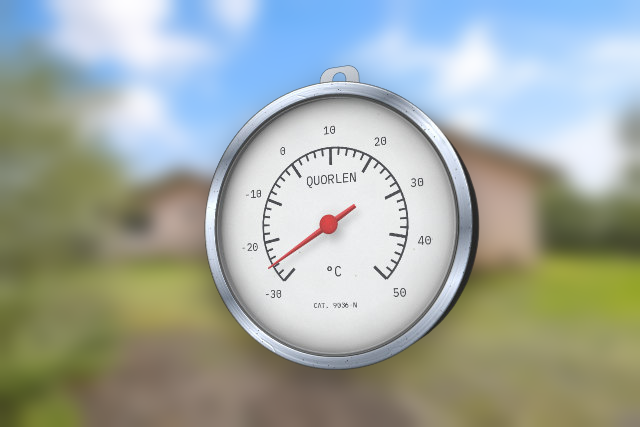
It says -26; °C
